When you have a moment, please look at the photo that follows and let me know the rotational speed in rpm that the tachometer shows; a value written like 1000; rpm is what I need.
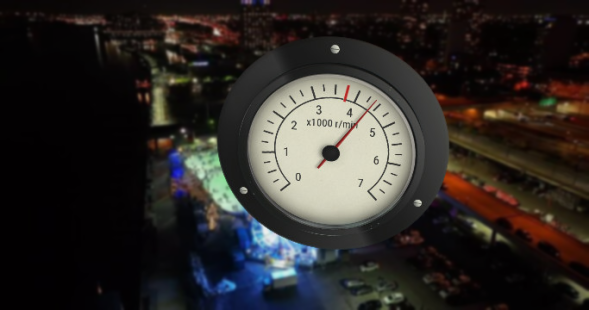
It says 4375; rpm
